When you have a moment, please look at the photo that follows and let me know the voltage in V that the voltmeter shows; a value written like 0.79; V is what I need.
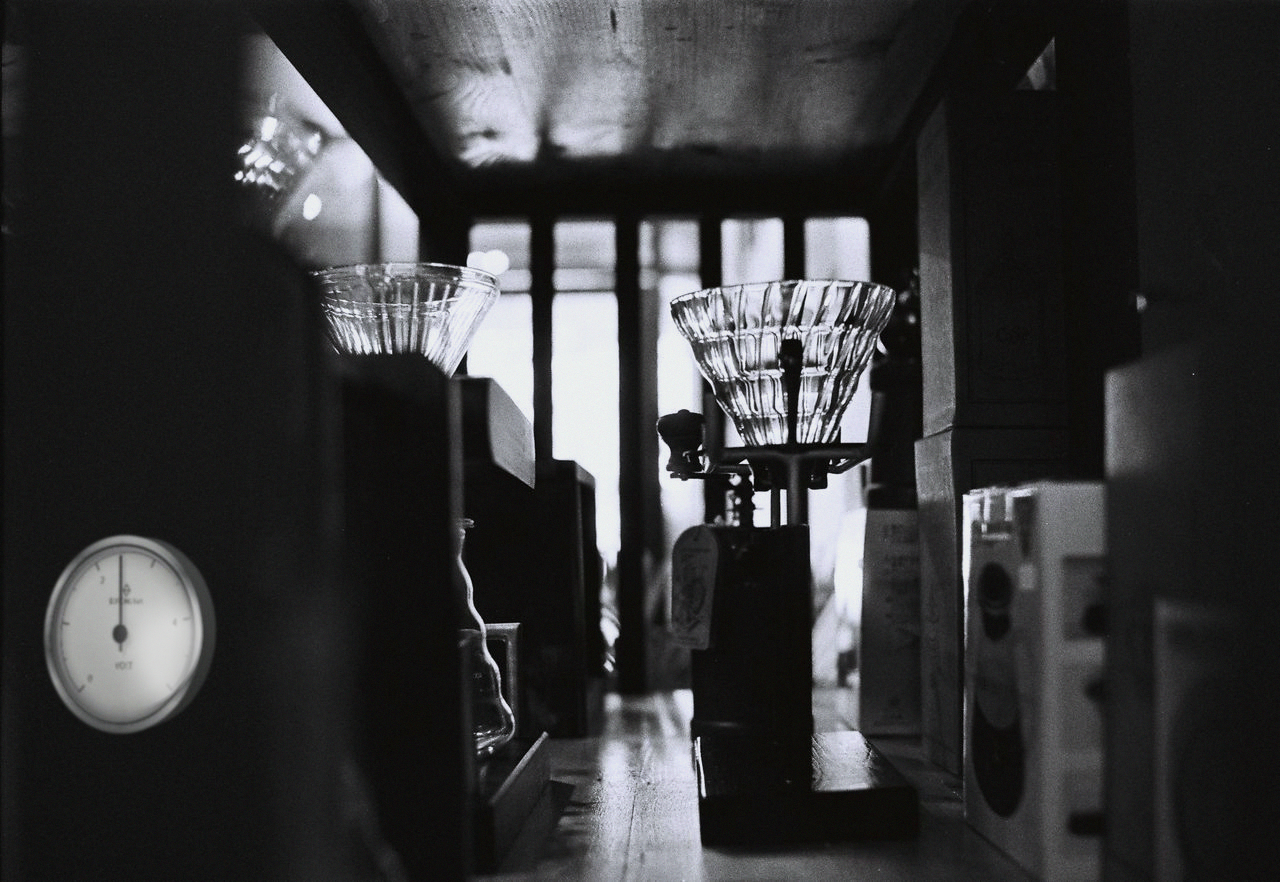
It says 2.5; V
